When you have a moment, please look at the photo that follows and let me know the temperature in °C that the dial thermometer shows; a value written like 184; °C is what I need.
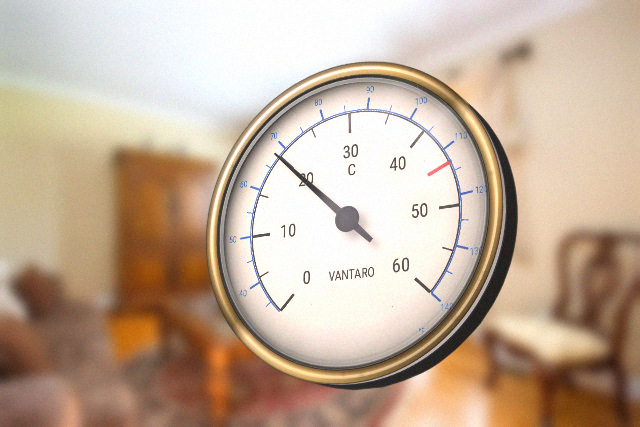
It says 20; °C
